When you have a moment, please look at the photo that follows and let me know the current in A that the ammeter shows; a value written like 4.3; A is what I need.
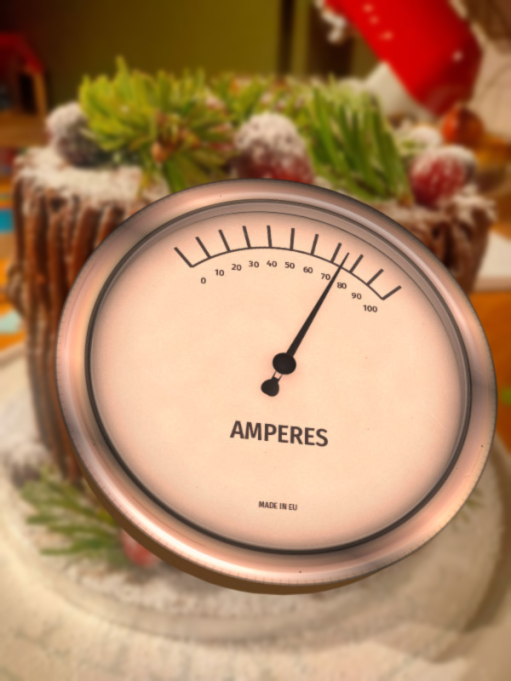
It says 75; A
